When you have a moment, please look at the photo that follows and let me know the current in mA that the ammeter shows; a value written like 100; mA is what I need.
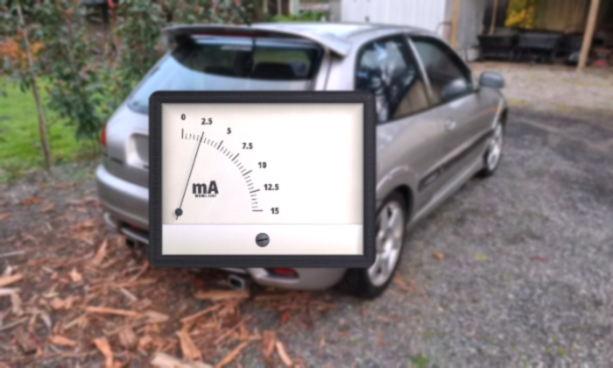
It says 2.5; mA
